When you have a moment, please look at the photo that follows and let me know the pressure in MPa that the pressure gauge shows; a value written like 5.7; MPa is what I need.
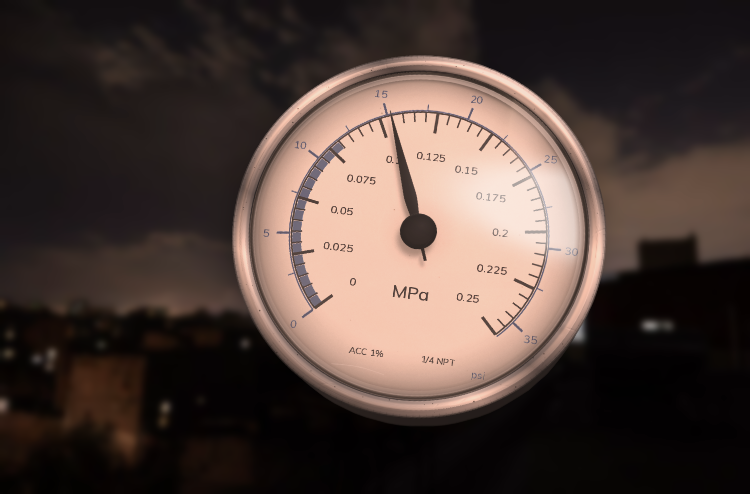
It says 0.105; MPa
